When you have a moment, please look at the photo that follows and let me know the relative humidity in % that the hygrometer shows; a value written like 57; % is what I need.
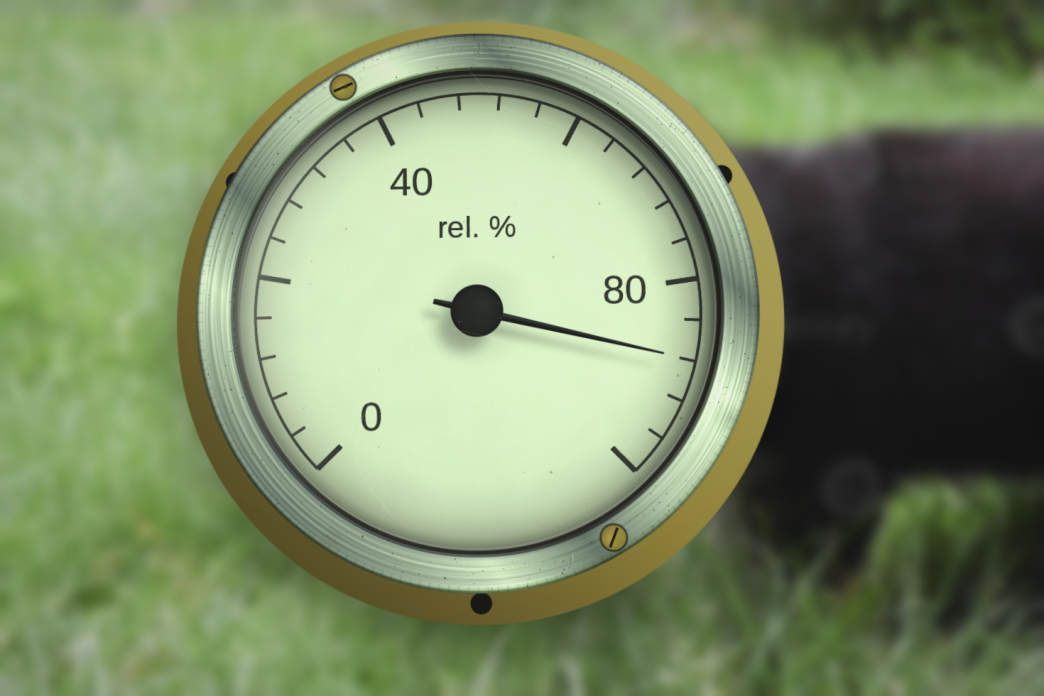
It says 88; %
